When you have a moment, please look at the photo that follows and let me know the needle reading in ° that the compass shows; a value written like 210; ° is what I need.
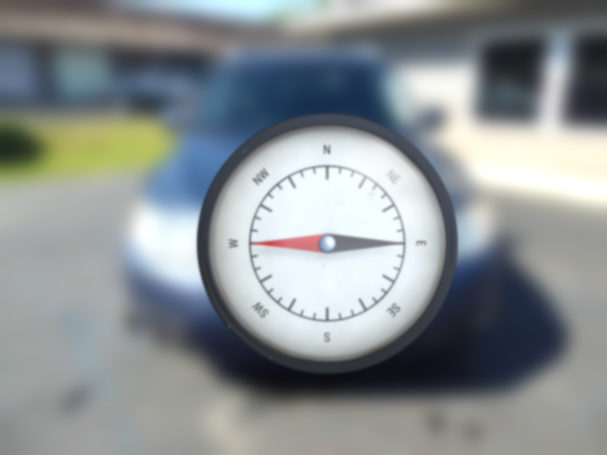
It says 270; °
